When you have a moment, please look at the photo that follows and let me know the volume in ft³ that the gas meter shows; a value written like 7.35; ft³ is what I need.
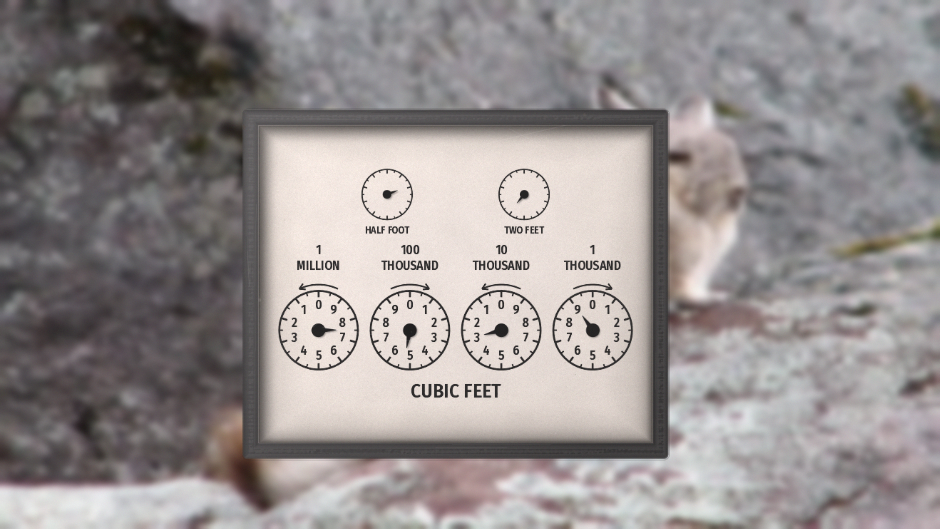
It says 752900; ft³
